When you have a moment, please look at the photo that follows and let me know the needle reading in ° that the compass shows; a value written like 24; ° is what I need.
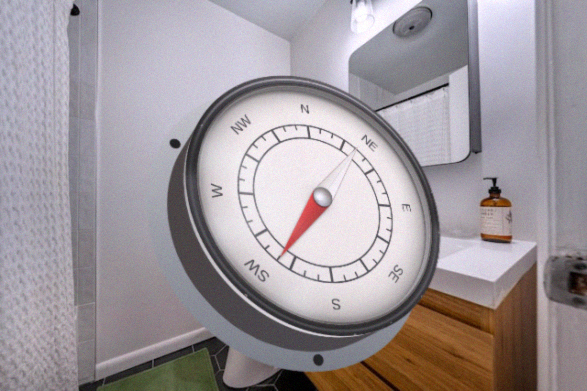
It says 220; °
